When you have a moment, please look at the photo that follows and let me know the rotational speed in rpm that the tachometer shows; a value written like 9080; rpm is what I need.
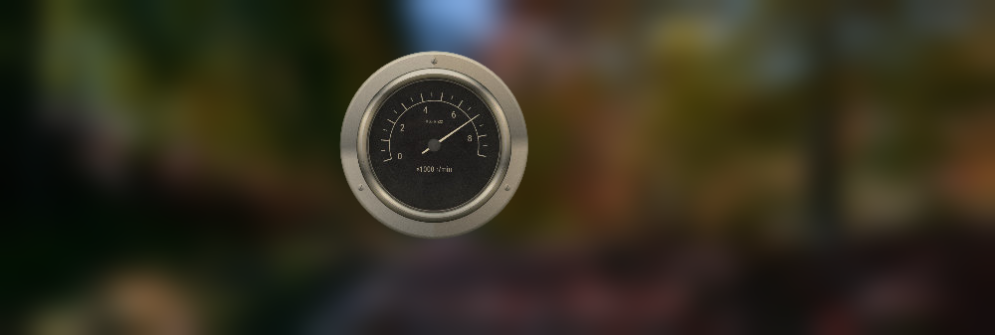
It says 7000; rpm
